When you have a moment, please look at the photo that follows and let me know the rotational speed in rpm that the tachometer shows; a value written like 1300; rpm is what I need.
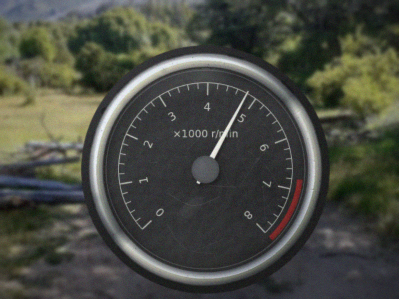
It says 4800; rpm
